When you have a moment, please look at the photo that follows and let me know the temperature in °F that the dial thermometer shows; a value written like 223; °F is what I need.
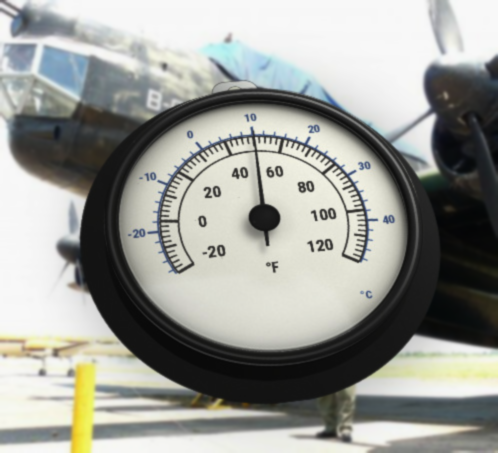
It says 50; °F
